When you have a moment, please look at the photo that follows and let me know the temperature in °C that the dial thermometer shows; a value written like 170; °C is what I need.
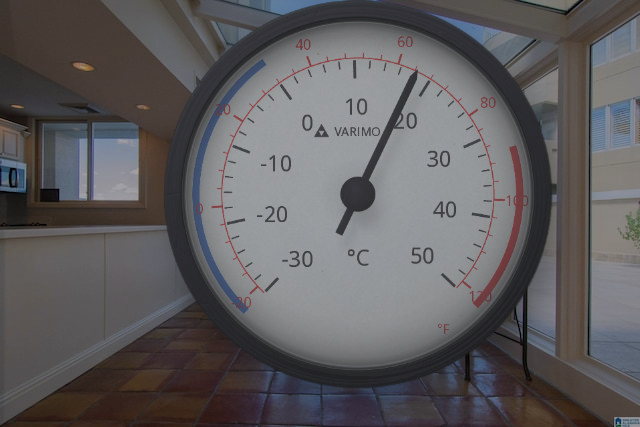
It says 18; °C
